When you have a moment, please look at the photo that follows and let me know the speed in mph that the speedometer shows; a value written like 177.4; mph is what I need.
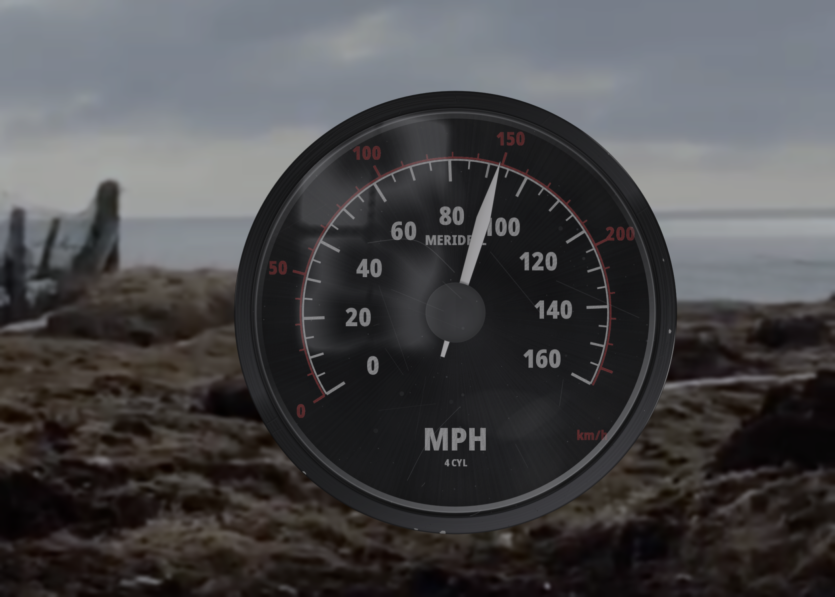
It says 92.5; mph
